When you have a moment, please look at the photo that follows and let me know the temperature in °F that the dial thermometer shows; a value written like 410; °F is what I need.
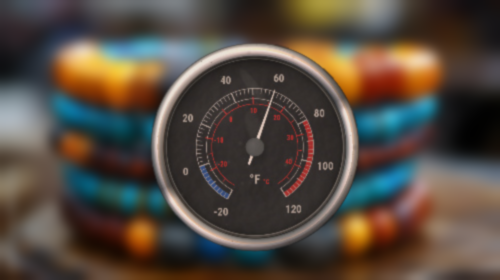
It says 60; °F
